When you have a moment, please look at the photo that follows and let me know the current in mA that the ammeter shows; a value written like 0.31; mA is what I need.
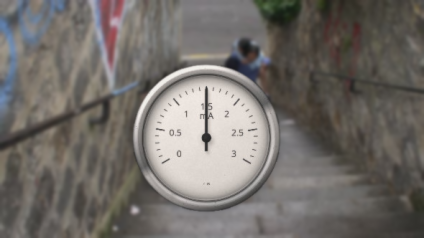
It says 1.5; mA
